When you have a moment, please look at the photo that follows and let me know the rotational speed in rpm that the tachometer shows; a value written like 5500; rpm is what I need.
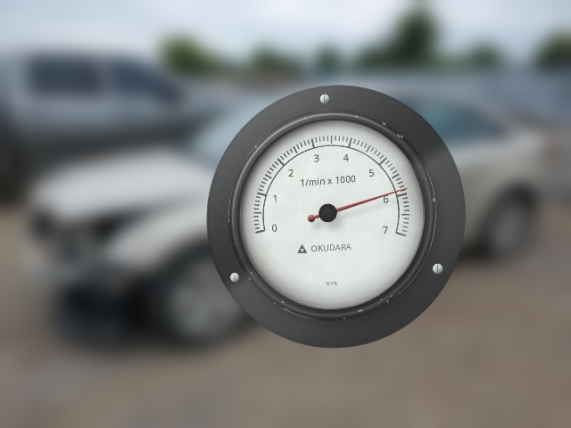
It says 5900; rpm
